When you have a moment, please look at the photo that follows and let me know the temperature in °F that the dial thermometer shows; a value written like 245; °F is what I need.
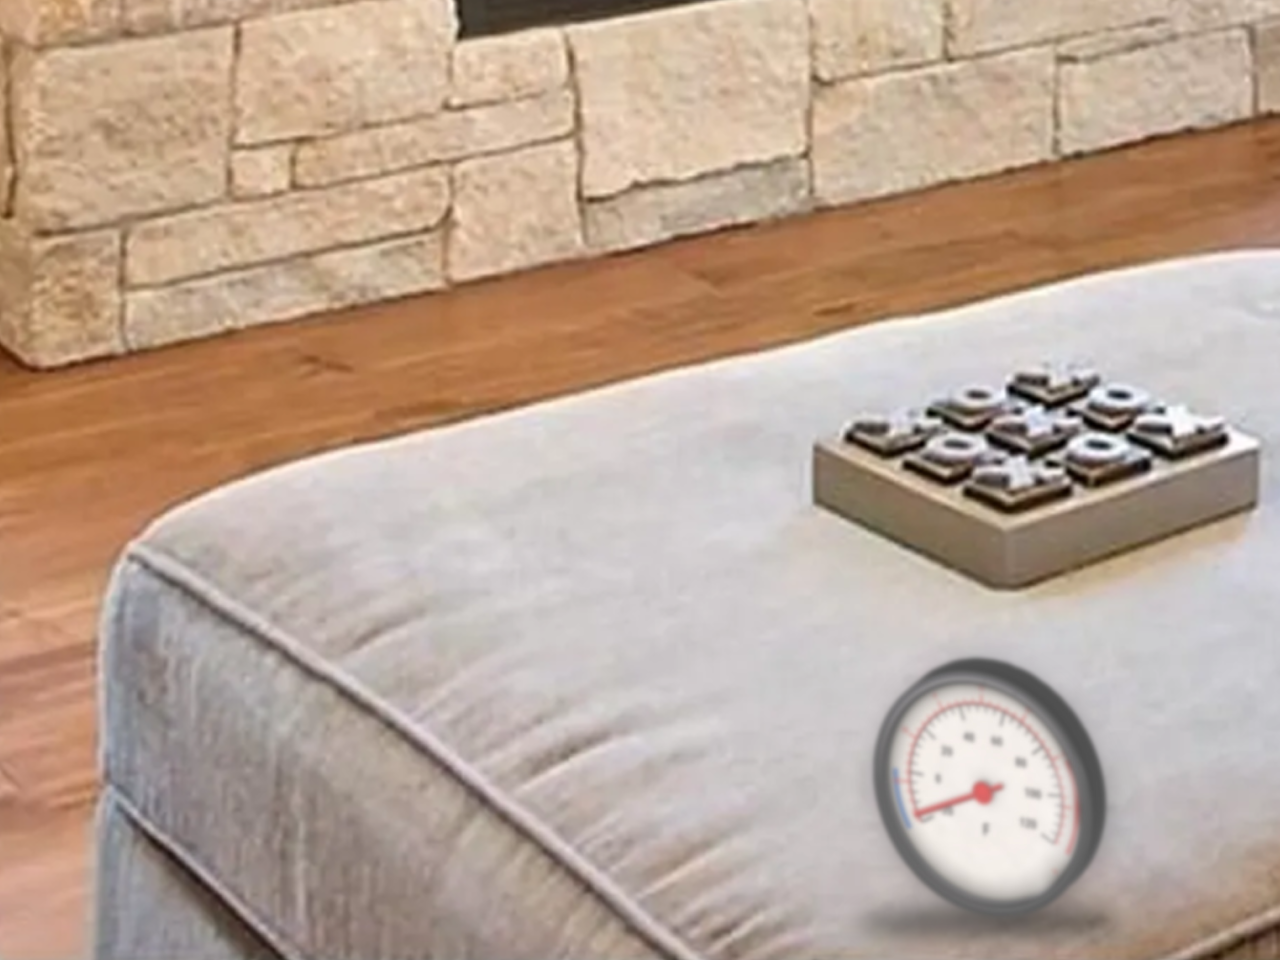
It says -16; °F
